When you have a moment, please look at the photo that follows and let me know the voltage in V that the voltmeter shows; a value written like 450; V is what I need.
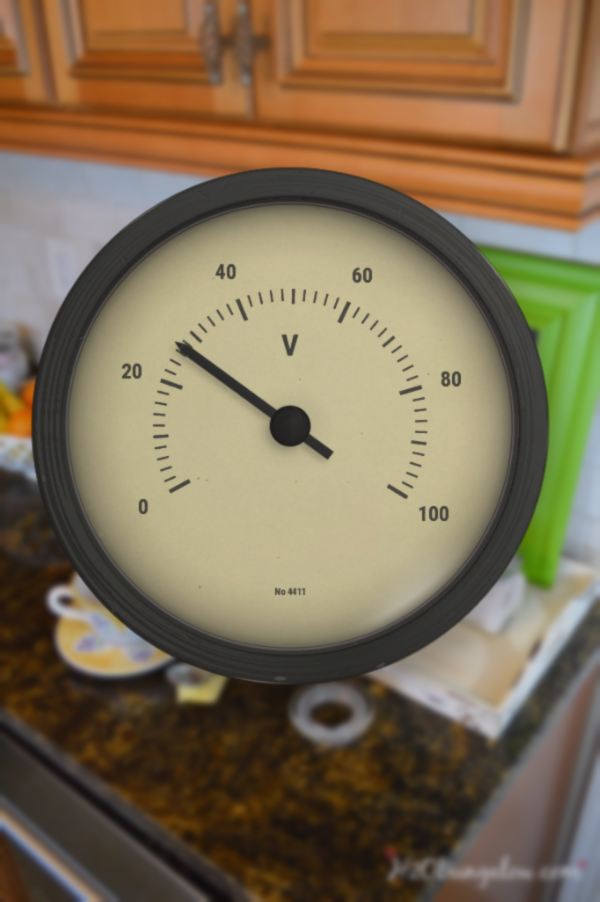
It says 27; V
